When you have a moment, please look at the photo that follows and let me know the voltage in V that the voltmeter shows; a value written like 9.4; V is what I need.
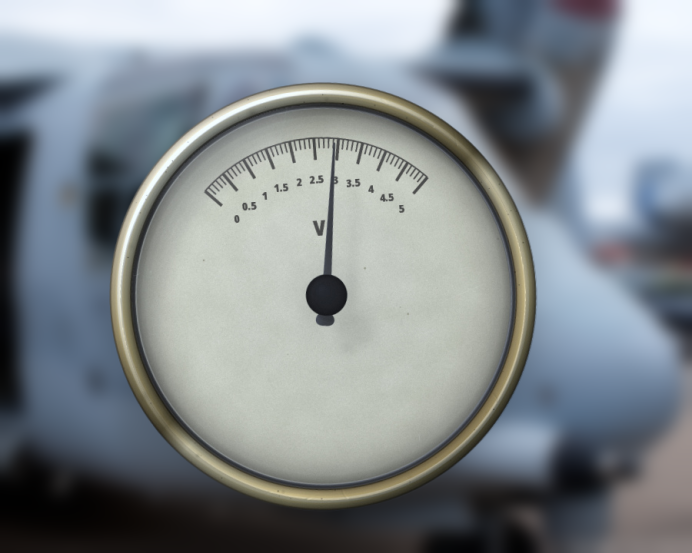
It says 2.9; V
